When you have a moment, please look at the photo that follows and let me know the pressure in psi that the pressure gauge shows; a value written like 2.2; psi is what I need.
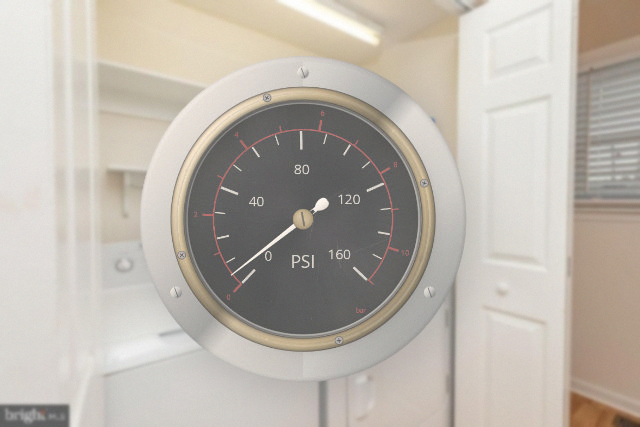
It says 5; psi
